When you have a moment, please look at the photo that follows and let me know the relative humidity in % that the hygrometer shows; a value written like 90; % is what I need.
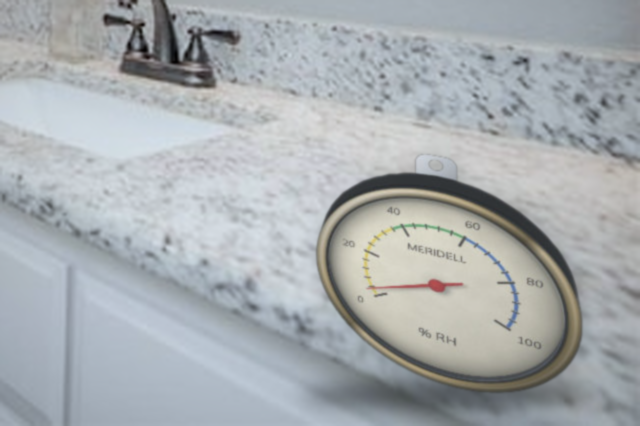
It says 4; %
